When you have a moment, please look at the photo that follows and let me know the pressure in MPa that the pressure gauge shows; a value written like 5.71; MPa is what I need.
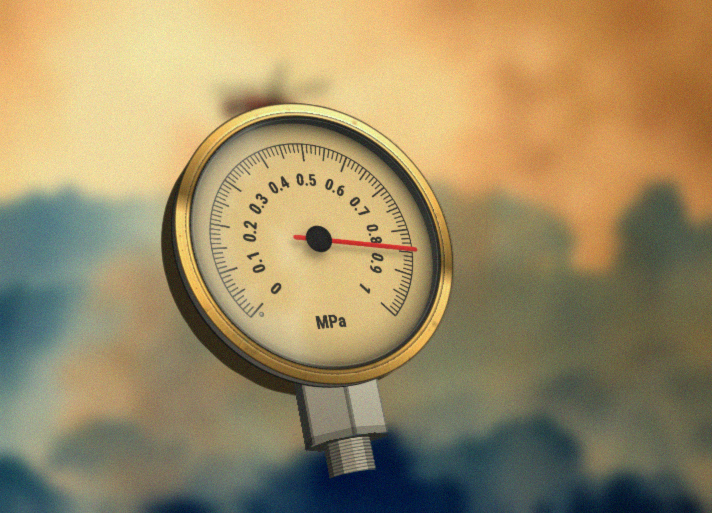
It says 0.85; MPa
